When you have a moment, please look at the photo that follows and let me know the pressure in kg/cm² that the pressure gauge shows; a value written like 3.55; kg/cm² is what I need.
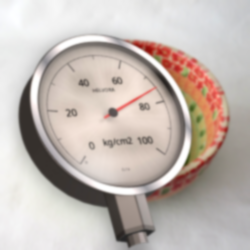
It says 75; kg/cm²
